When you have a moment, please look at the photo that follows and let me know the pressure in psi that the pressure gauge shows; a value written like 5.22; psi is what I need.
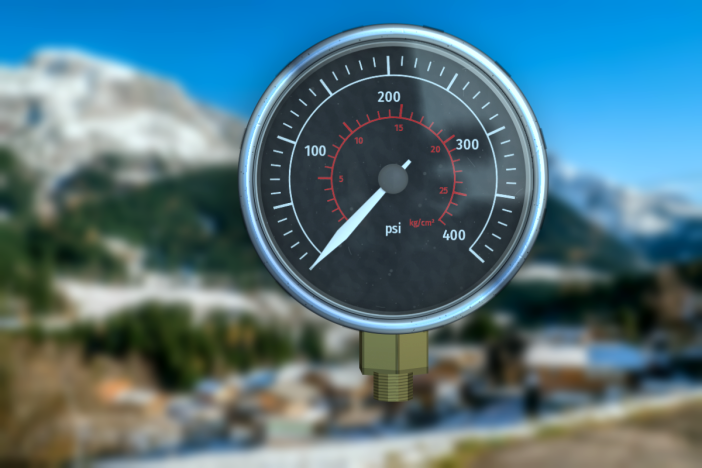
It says 0; psi
